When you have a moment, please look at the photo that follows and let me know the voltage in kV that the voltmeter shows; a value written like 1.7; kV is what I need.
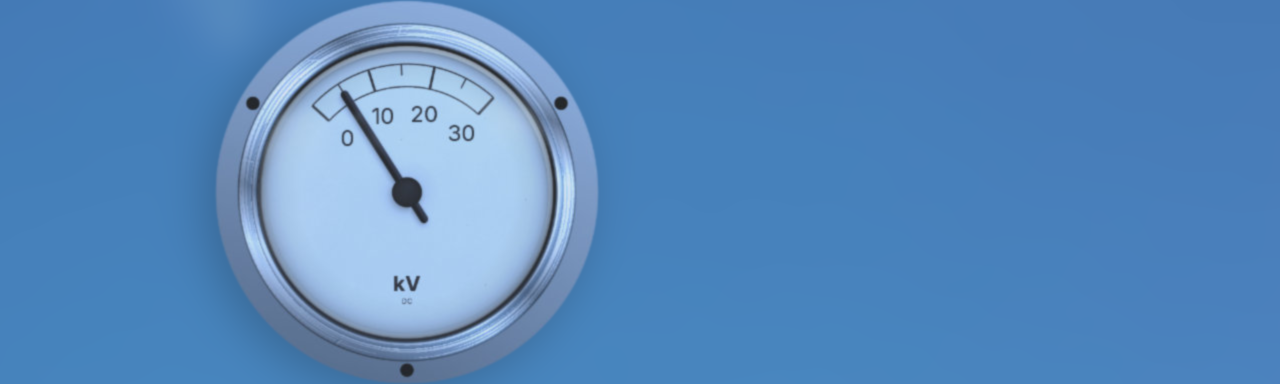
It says 5; kV
